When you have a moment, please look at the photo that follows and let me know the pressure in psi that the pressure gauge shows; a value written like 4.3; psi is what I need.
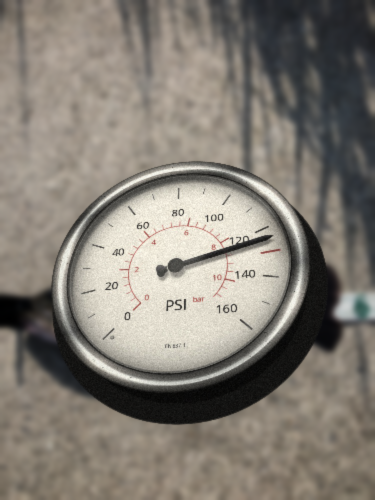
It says 125; psi
